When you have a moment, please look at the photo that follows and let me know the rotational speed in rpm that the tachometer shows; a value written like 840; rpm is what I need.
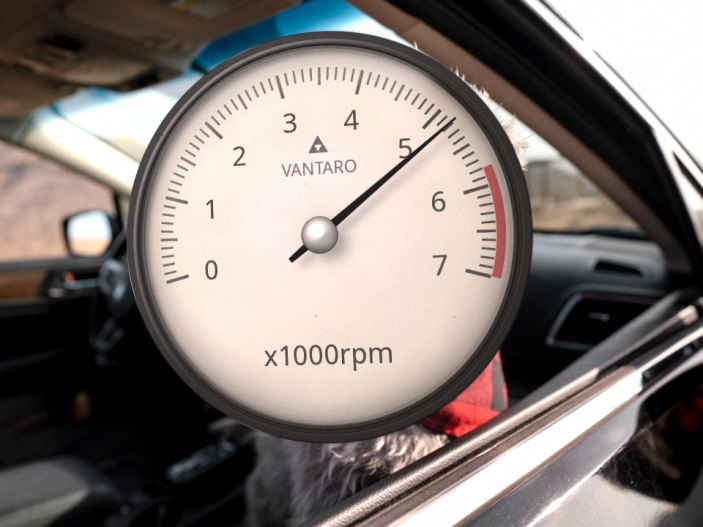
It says 5200; rpm
